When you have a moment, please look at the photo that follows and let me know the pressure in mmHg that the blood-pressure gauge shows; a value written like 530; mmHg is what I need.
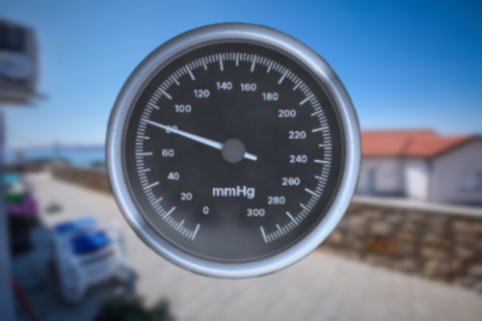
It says 80; mmHg
